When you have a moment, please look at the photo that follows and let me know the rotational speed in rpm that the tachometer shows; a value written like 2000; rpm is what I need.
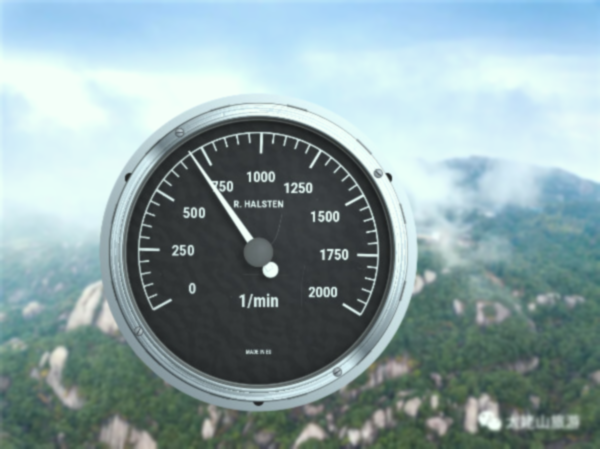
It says 700; rpm
